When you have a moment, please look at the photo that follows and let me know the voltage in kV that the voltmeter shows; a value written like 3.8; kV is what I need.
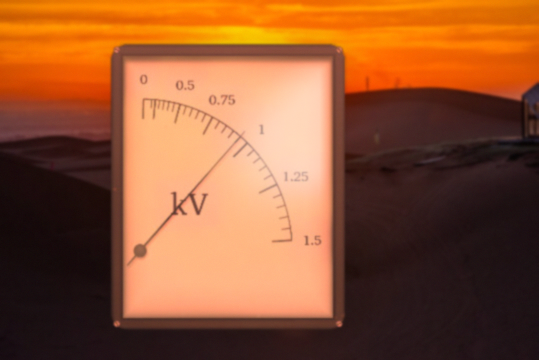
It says 0.95; kV
